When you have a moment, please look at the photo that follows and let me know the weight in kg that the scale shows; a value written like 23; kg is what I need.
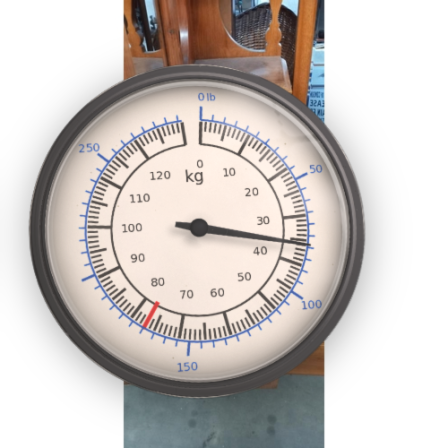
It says 36; kg
